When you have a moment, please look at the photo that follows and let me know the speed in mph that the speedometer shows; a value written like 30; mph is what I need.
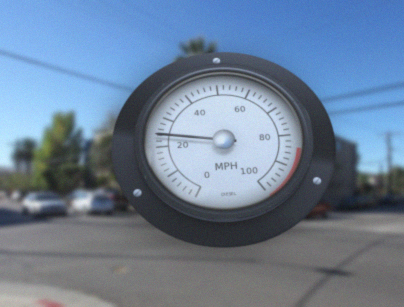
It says 24; mph
